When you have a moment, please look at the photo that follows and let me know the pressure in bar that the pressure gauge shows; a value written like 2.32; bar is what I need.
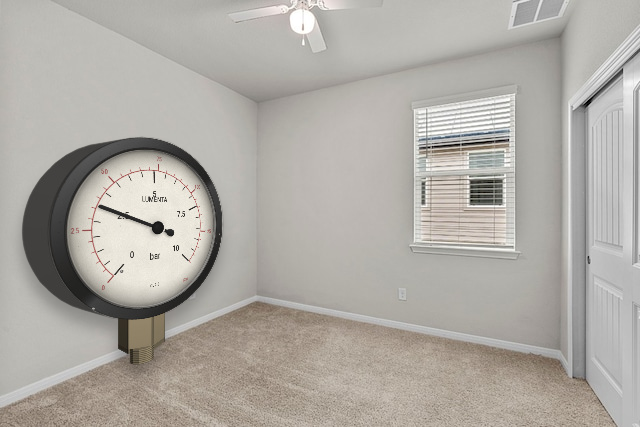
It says 2.5; bar
